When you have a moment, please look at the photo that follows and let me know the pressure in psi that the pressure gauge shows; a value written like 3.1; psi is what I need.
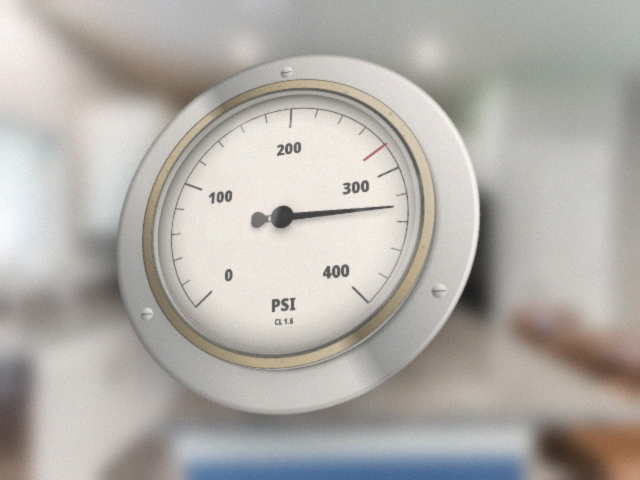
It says 330; psi
